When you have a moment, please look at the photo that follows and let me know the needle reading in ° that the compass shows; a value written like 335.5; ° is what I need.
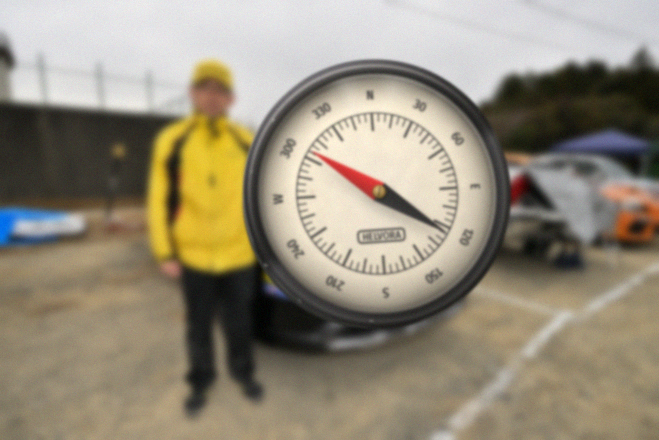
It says 305; °
